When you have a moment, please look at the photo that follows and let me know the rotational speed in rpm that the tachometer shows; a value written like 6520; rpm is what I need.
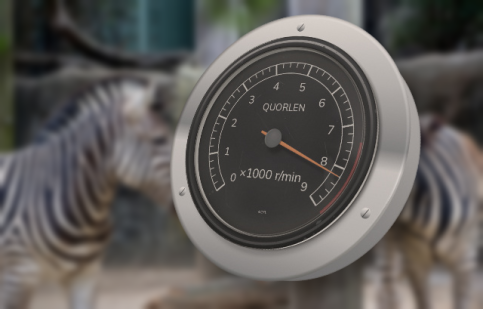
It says 8200; rpm
